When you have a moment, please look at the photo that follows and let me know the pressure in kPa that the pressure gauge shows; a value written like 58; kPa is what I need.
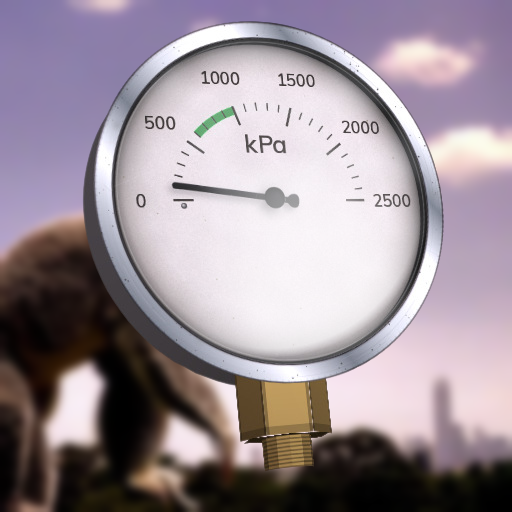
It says 100; kPa
